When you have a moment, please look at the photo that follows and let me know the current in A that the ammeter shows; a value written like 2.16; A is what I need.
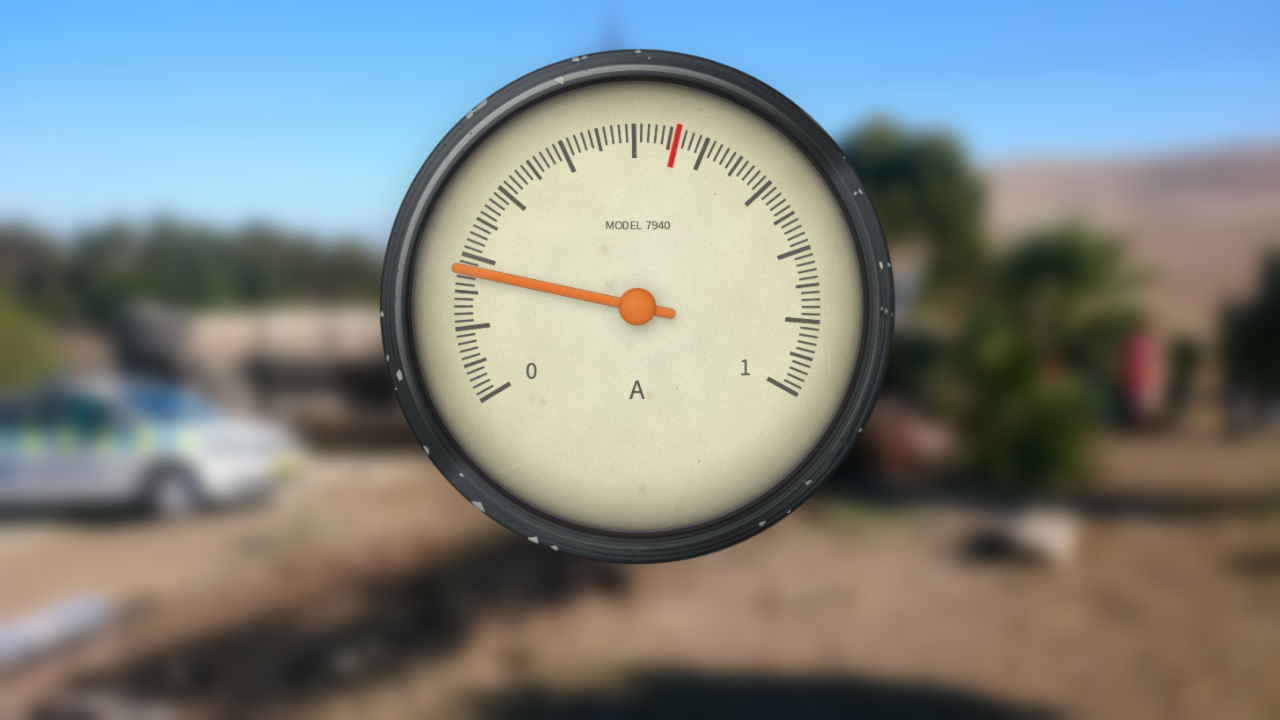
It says 0.18; A
